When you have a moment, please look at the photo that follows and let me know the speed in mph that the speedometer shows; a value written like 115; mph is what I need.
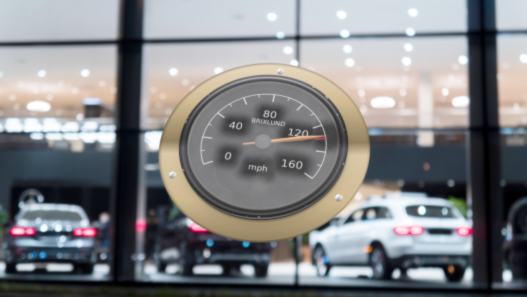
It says 130; mph
